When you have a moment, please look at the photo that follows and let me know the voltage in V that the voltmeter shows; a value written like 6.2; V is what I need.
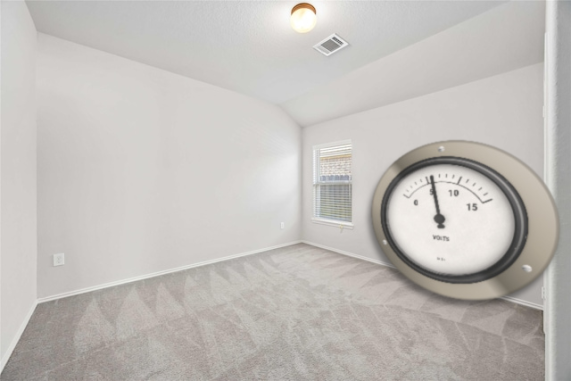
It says 6; V
